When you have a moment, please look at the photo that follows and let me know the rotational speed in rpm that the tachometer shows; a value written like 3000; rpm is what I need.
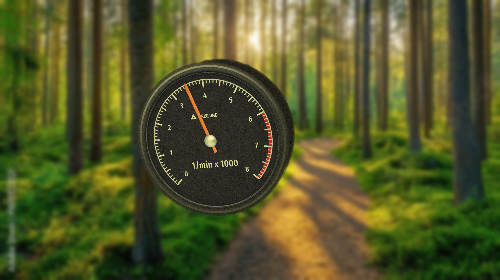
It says 3500; rpm
